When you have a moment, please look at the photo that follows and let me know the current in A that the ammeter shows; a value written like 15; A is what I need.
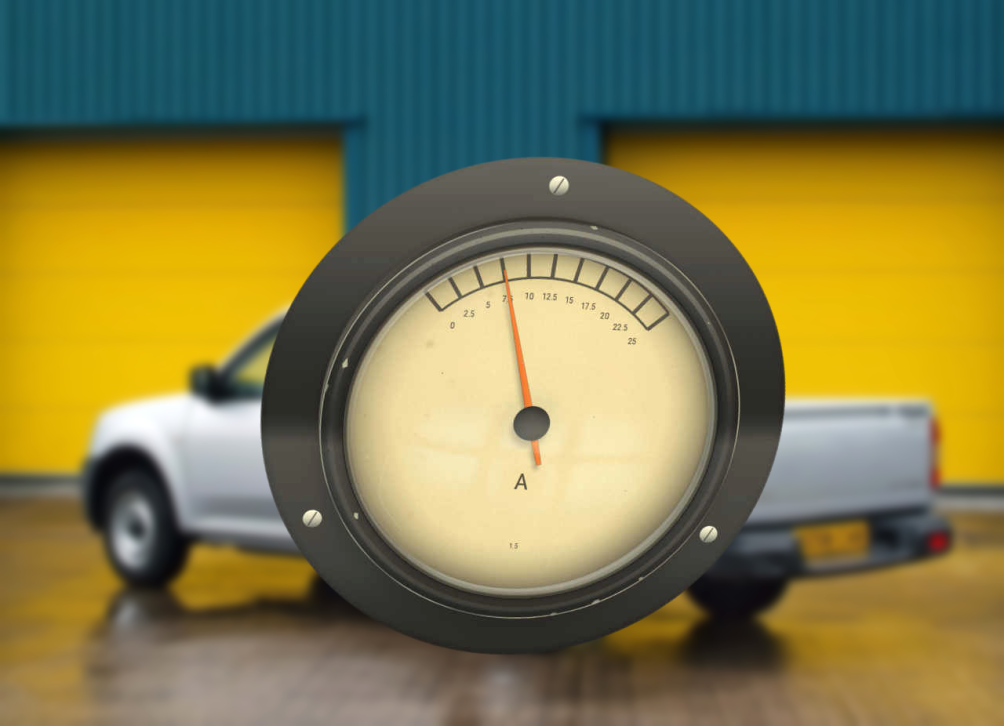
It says 7.5; A
